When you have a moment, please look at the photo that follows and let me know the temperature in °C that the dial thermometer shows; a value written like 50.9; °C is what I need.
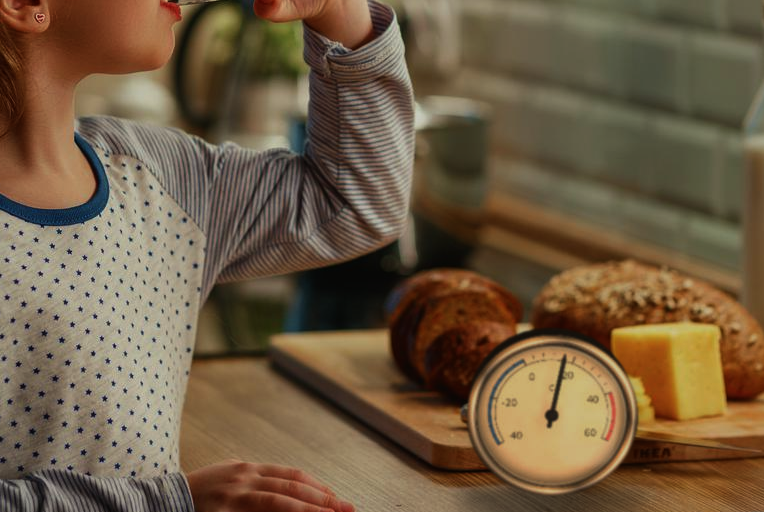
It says 16; °C
